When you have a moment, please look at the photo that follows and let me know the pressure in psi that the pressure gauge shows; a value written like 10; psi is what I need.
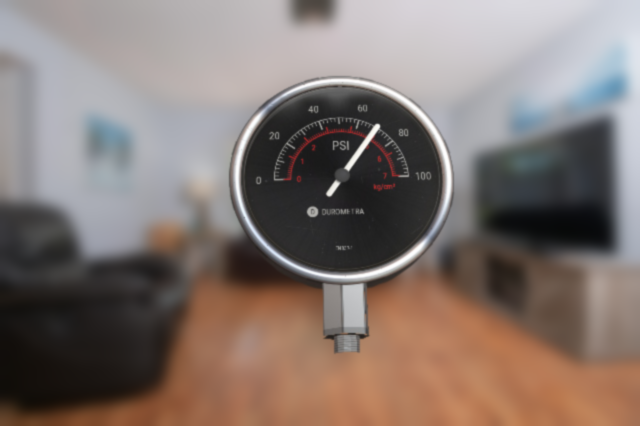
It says 70; psi
